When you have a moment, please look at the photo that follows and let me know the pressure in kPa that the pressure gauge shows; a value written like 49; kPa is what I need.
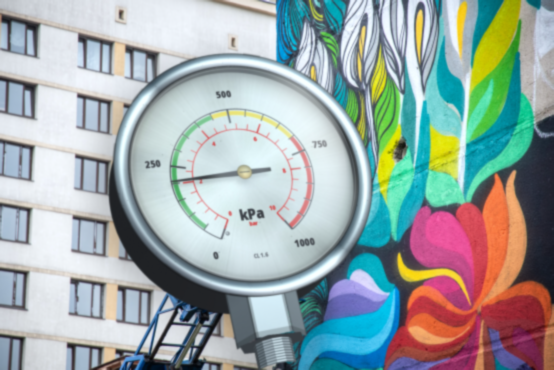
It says 200; kPa
